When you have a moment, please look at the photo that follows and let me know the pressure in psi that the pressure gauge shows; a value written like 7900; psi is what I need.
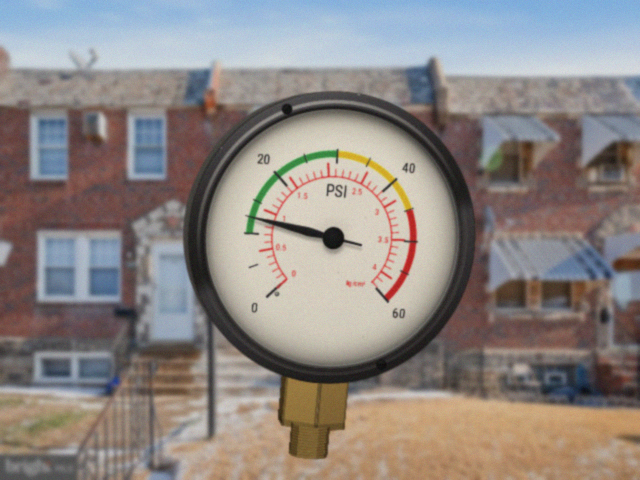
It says 12.5; psi
